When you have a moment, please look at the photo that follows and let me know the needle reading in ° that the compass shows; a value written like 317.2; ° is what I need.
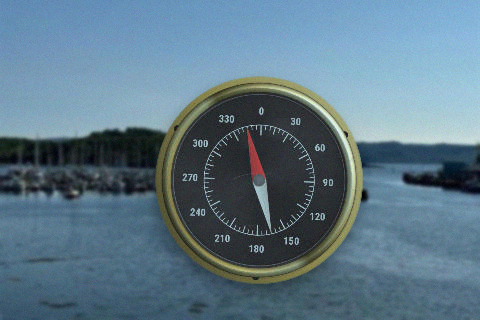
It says 345; °
